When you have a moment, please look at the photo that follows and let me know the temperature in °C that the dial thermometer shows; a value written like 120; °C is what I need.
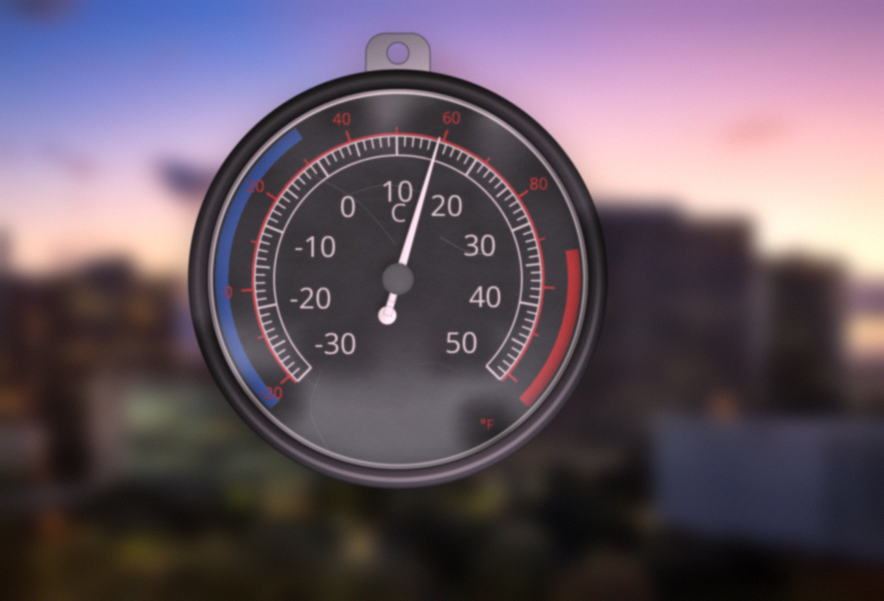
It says 15; °C
